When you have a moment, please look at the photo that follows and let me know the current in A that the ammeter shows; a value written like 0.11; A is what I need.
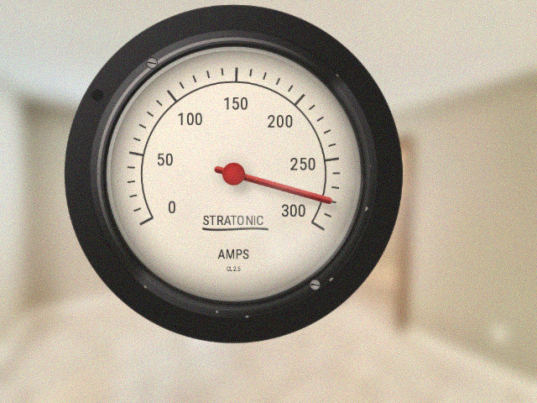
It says 280; A
